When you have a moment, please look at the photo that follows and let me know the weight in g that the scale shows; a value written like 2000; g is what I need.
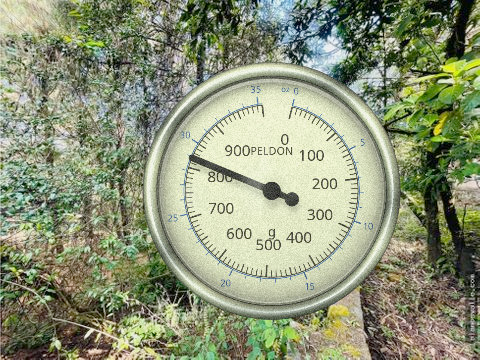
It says 820; g
